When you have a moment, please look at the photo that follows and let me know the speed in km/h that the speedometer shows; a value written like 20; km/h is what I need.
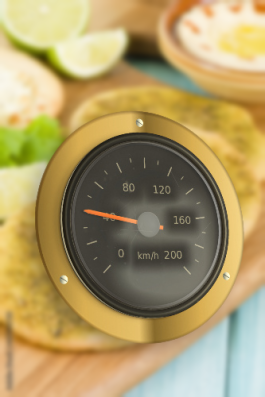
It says 40; km/h
